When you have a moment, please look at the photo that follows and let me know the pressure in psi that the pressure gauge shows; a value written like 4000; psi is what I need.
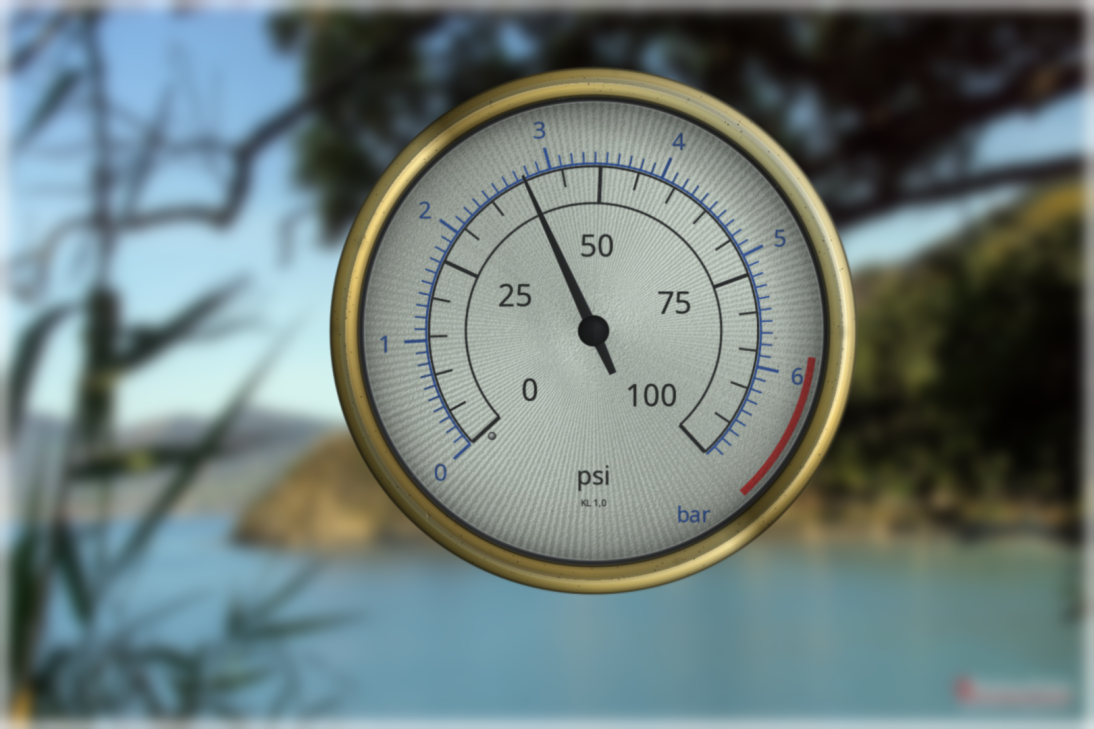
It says 40; psi
